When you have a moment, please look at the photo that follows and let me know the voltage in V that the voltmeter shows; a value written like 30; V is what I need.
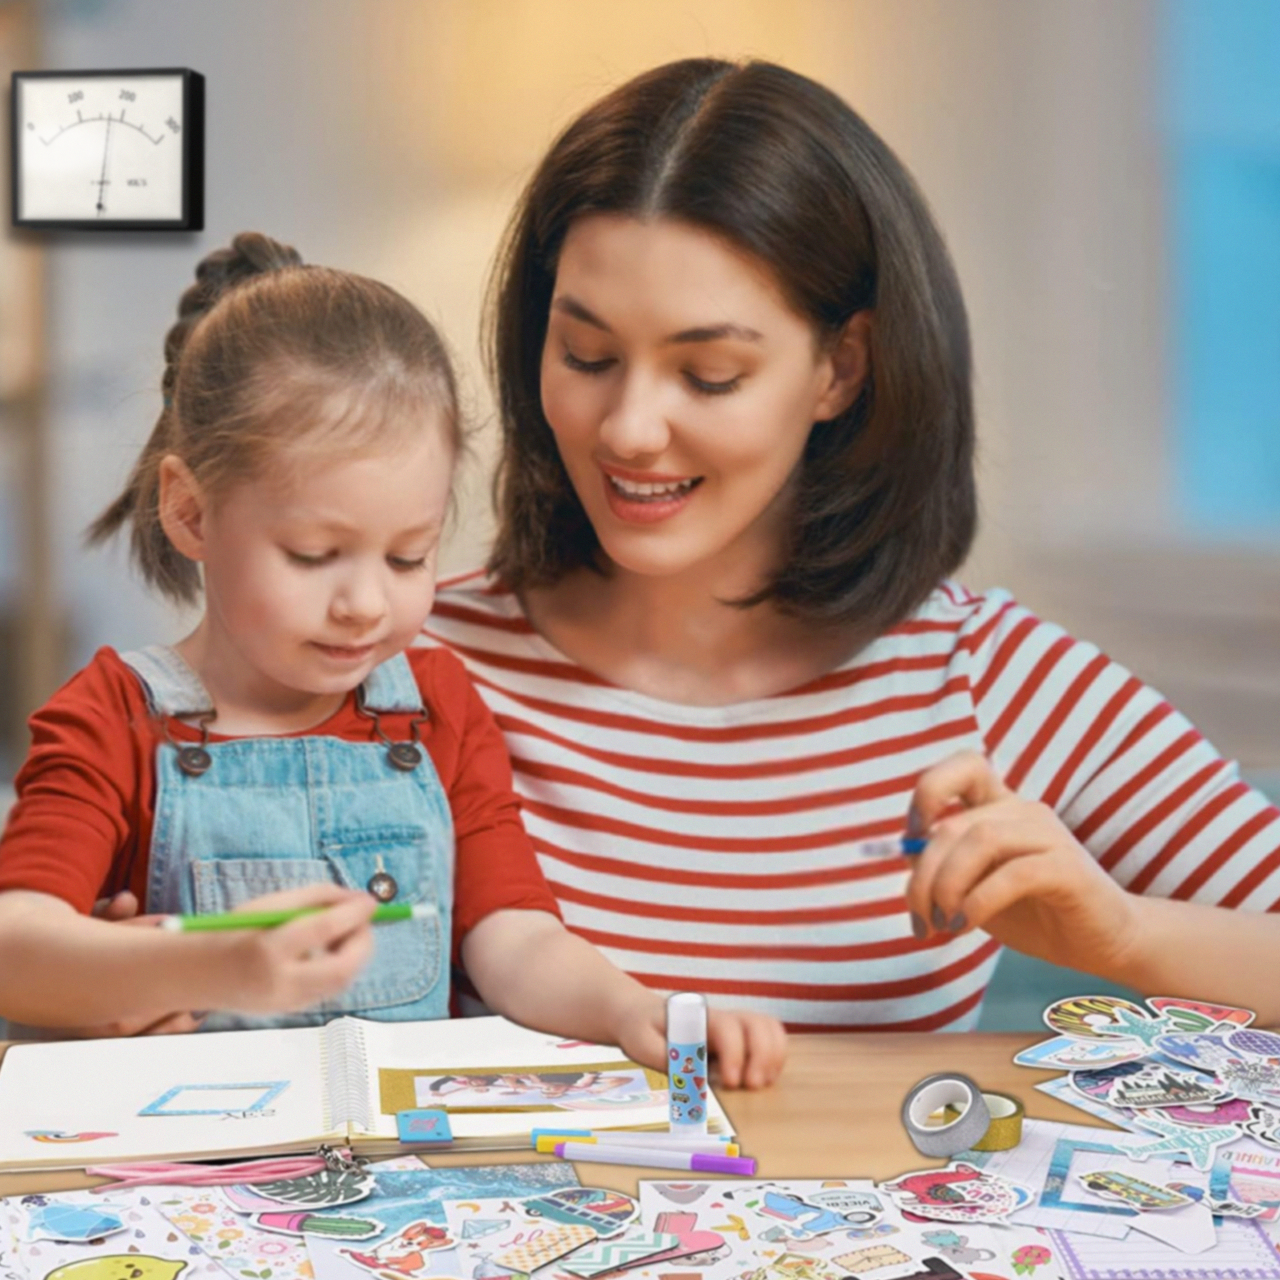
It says 175; V
